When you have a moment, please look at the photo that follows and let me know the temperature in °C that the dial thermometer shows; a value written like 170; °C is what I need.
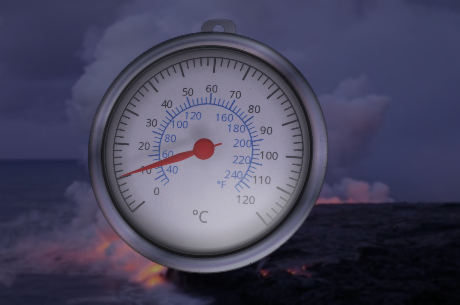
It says 10; °C
